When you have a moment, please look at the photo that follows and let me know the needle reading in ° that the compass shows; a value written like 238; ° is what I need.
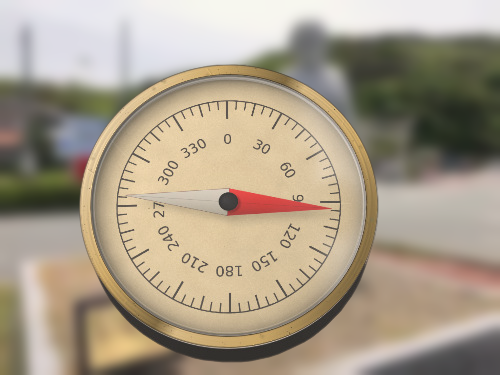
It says 95; °
